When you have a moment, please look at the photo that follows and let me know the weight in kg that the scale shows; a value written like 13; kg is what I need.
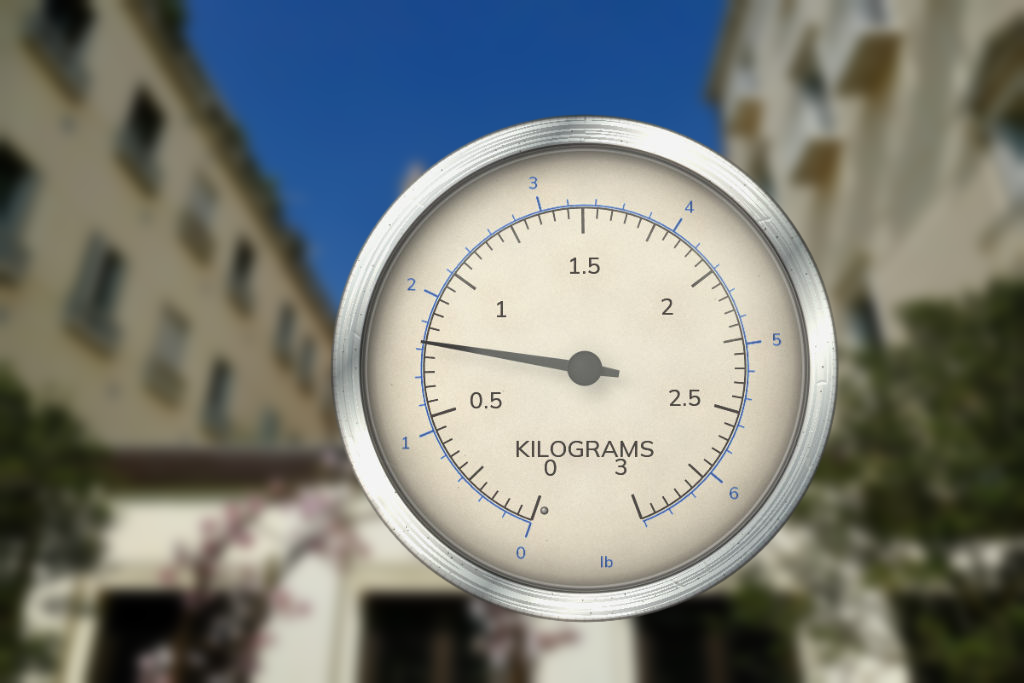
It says 0.75; kg
